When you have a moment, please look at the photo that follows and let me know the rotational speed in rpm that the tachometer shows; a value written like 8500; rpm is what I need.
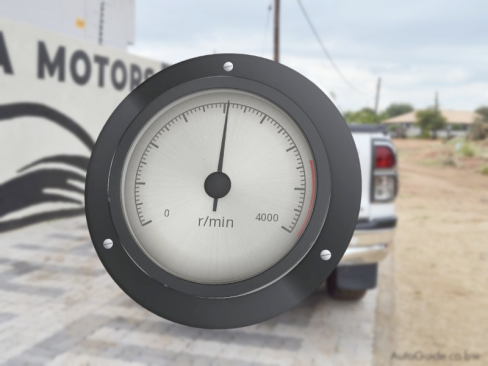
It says 2050; rpm
